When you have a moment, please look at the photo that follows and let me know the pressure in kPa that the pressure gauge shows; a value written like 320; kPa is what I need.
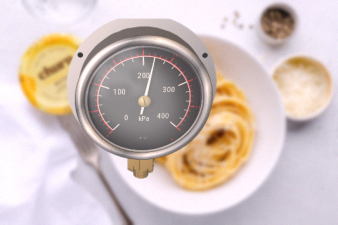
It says 220; kPa
